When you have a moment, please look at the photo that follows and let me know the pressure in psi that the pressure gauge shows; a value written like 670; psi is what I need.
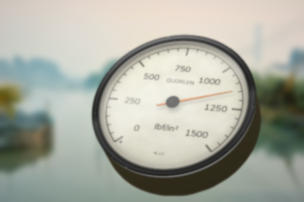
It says 1150; psi
